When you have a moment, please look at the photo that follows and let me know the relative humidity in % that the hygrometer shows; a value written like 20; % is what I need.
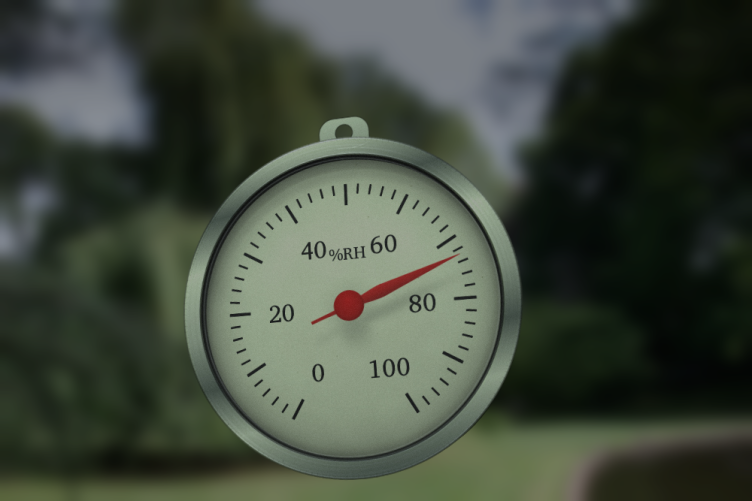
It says 73; %
